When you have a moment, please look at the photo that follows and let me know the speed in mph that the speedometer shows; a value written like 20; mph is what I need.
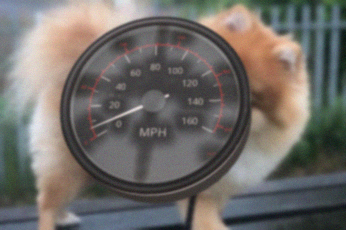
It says 5; mph
